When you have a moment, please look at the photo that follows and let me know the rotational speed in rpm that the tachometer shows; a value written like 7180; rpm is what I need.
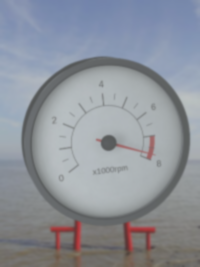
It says 7750; rpm
